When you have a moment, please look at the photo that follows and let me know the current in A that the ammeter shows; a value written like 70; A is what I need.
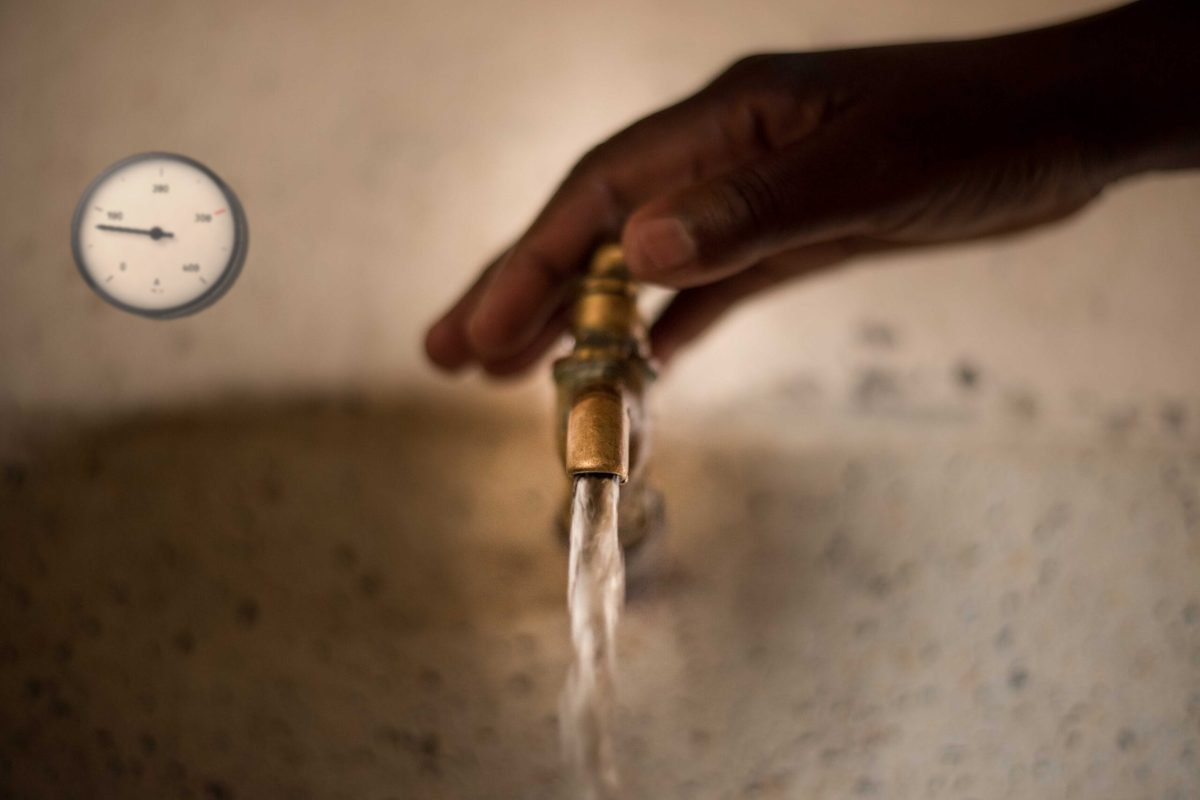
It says 75; A
